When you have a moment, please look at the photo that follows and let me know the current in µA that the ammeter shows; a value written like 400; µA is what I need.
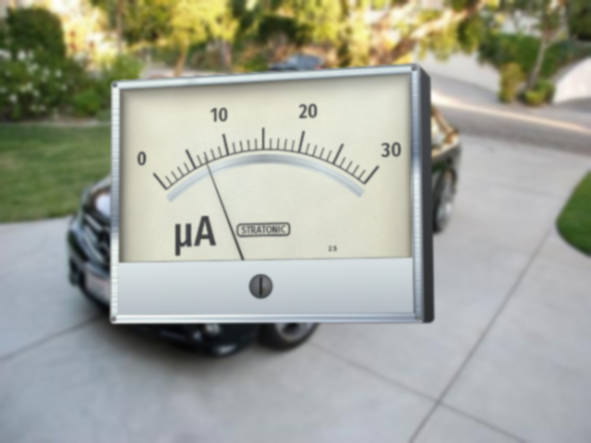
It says 7; µA
